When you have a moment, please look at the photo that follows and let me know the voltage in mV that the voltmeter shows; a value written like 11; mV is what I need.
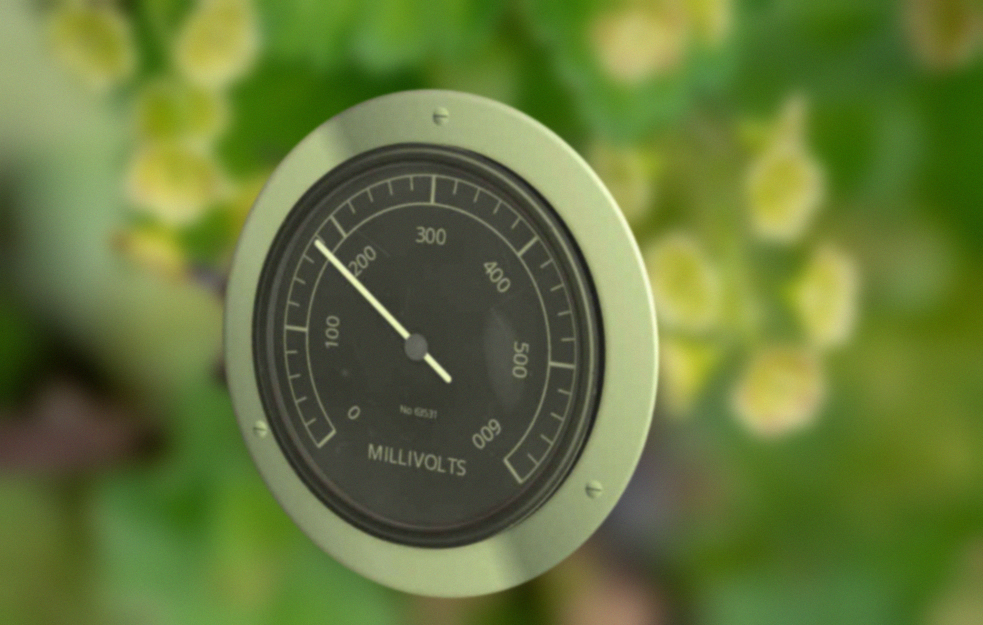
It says 180; mV
